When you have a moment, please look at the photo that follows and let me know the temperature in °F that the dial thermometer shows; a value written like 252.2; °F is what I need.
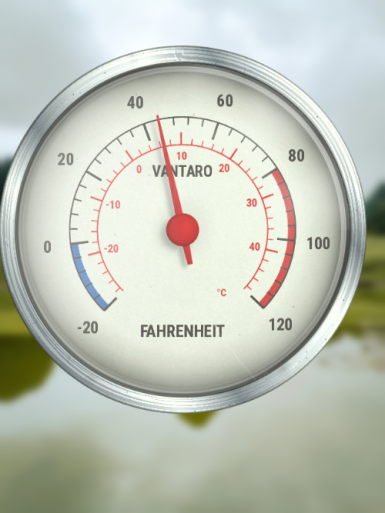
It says 44; °F
